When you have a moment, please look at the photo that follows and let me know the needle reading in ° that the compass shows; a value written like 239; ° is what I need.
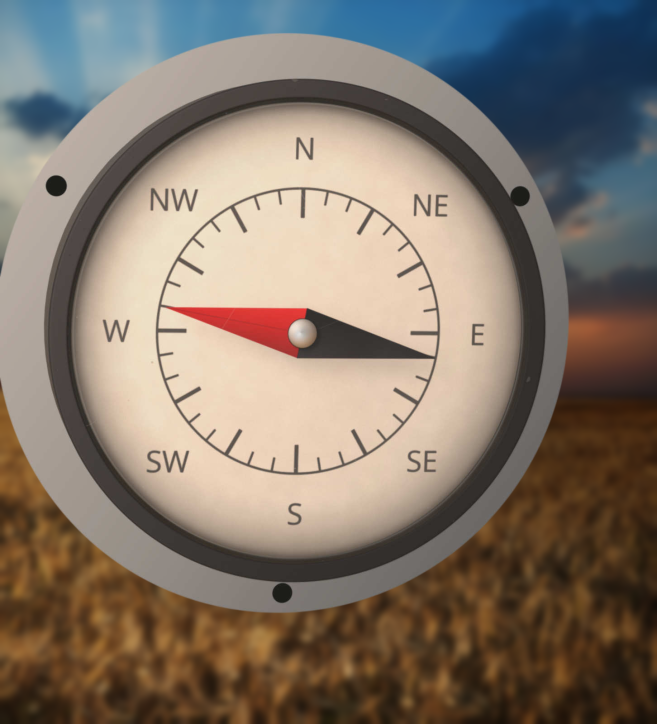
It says 280; °
